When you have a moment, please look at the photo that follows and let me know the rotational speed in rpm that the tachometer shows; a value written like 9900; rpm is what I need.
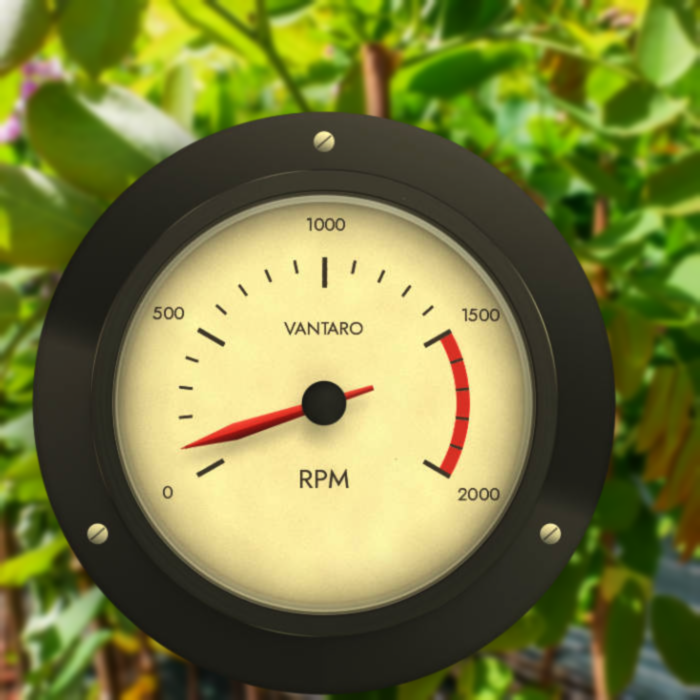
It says 100; rpm
